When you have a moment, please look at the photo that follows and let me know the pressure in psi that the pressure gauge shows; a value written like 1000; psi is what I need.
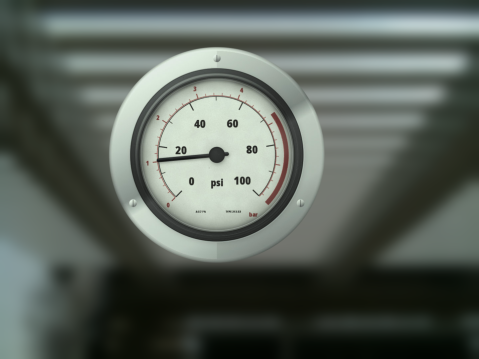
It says 15; psi
